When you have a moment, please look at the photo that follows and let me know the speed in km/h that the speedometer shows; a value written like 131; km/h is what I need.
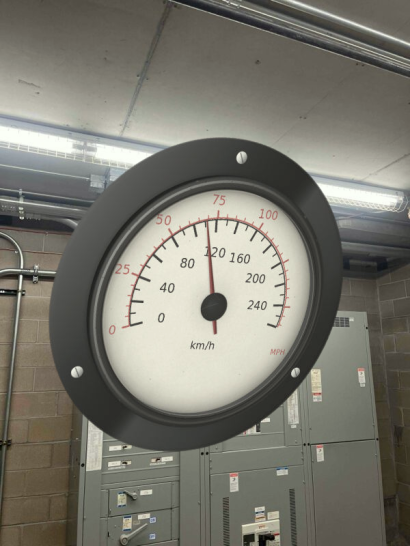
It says 110; km/h
